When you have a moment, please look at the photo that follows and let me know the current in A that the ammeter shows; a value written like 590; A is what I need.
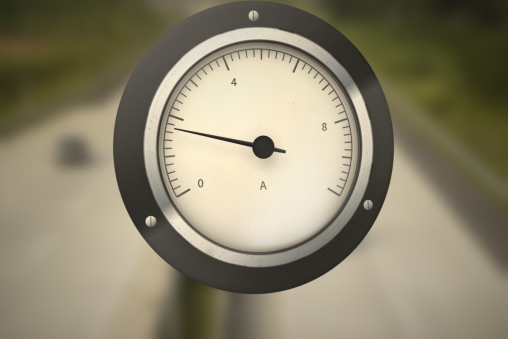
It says 1.7; A
